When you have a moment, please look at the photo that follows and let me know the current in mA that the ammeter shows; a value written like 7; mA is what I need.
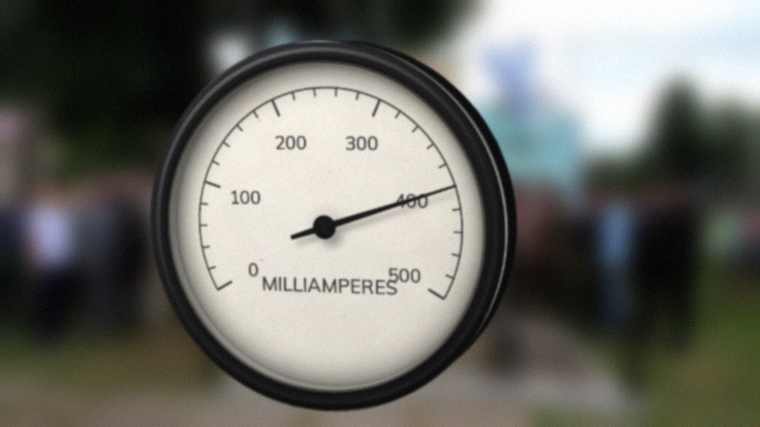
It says 400; mA
